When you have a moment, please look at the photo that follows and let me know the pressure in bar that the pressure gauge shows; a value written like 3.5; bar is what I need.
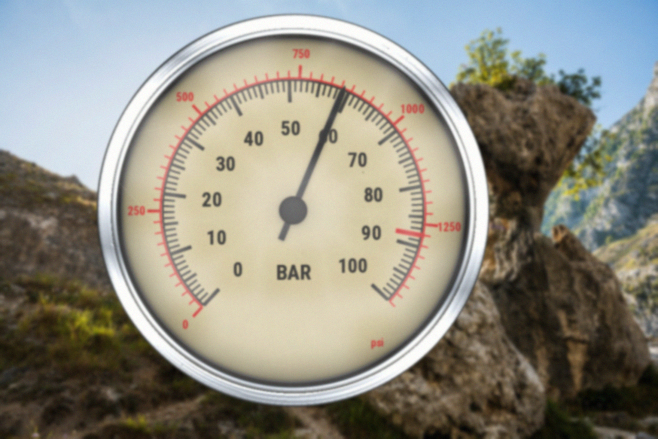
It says 59; bar
